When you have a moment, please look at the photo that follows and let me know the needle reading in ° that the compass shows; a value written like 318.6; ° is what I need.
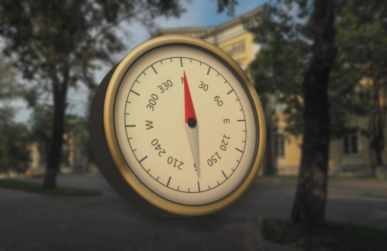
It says 0; °
